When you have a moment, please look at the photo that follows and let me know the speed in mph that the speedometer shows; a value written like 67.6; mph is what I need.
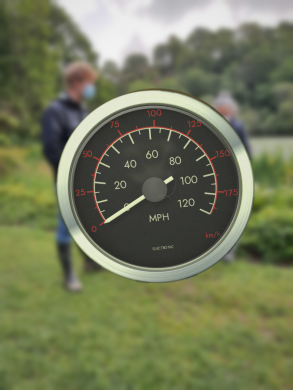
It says 0; mph
